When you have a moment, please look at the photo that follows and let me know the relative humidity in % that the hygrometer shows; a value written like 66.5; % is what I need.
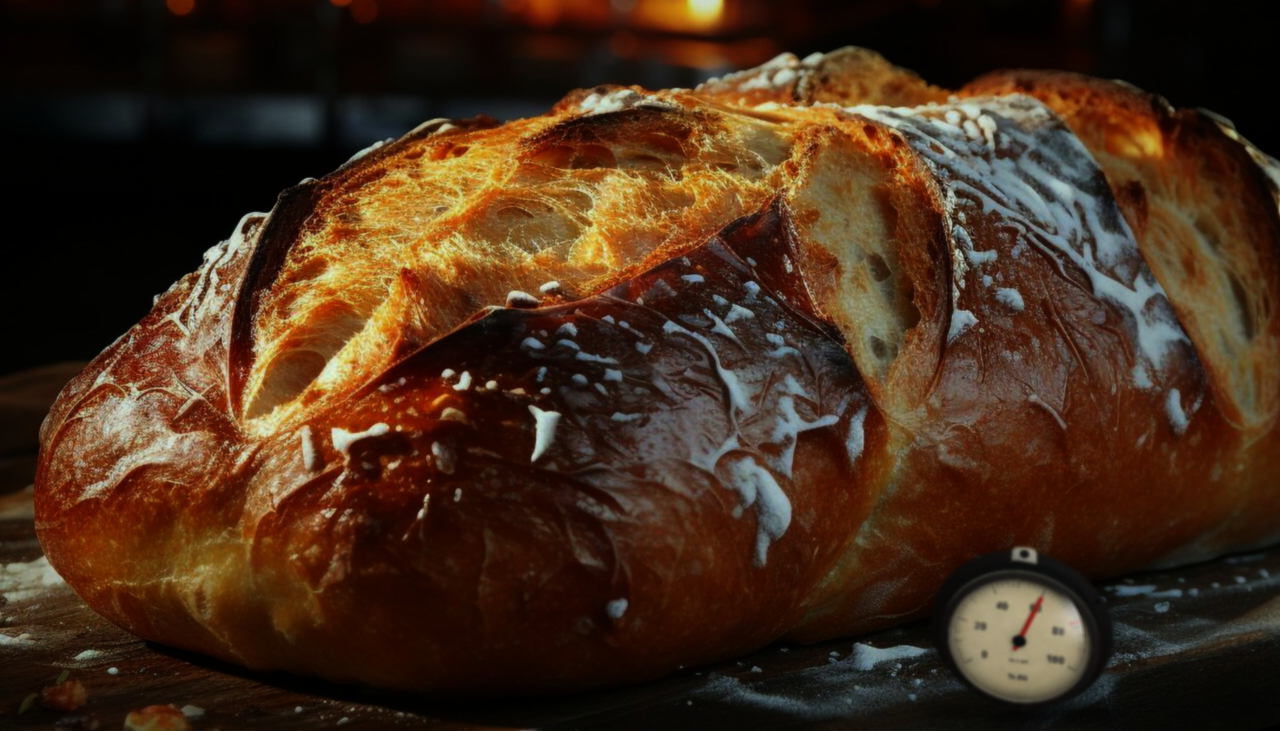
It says 60; %
